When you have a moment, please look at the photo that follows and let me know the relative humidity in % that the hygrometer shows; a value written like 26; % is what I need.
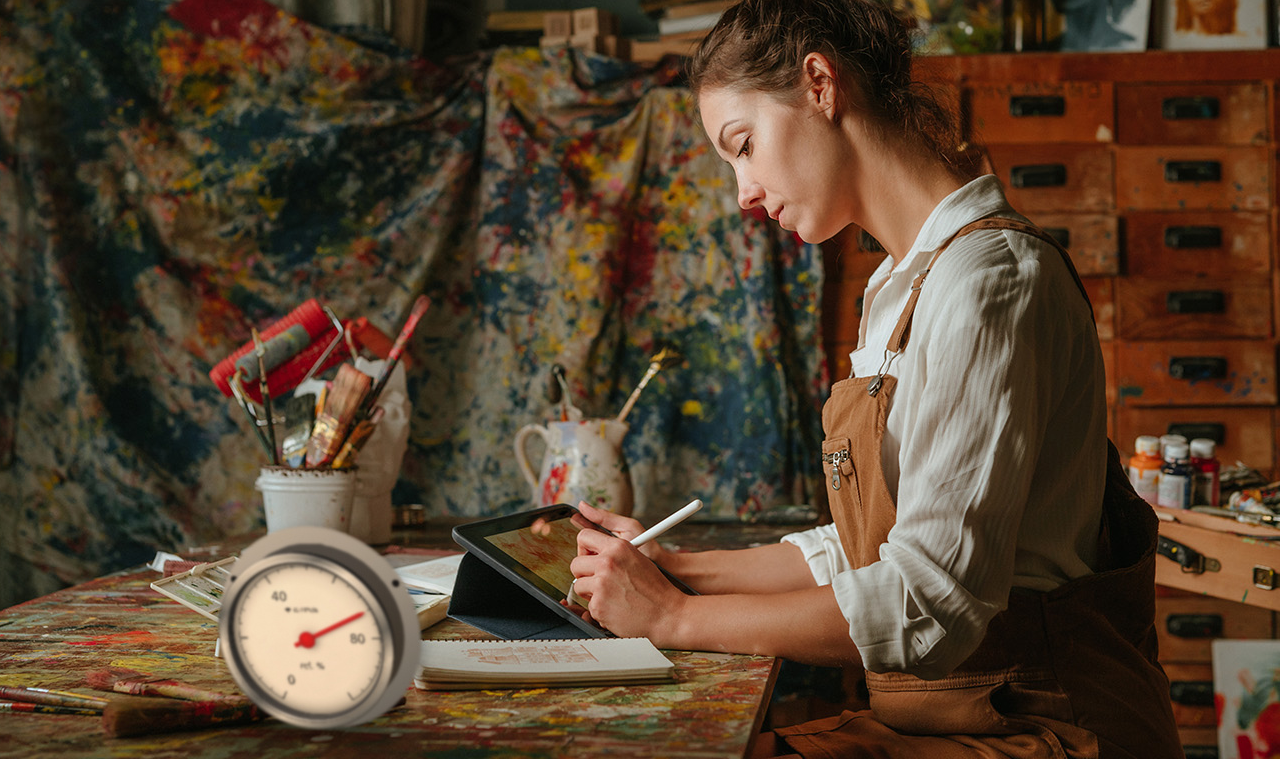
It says 72; %
